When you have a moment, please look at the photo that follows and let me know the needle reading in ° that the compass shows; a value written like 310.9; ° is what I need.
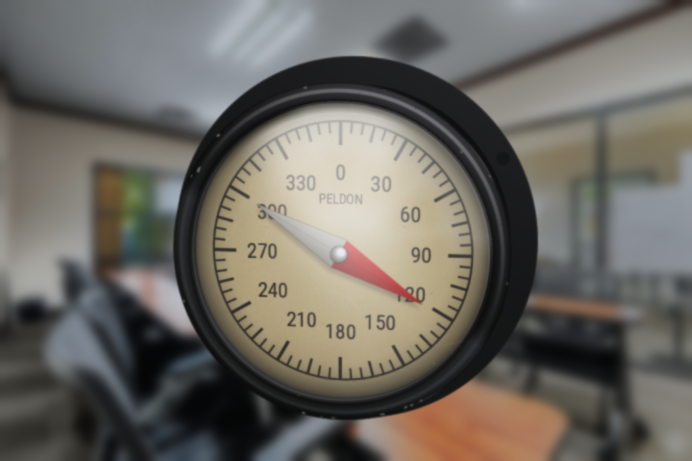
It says 120; °
